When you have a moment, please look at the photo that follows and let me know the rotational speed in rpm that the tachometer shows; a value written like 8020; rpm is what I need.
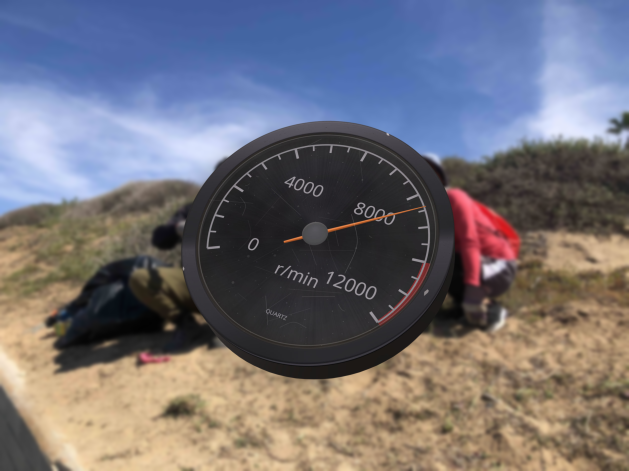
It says 8500; rpm
